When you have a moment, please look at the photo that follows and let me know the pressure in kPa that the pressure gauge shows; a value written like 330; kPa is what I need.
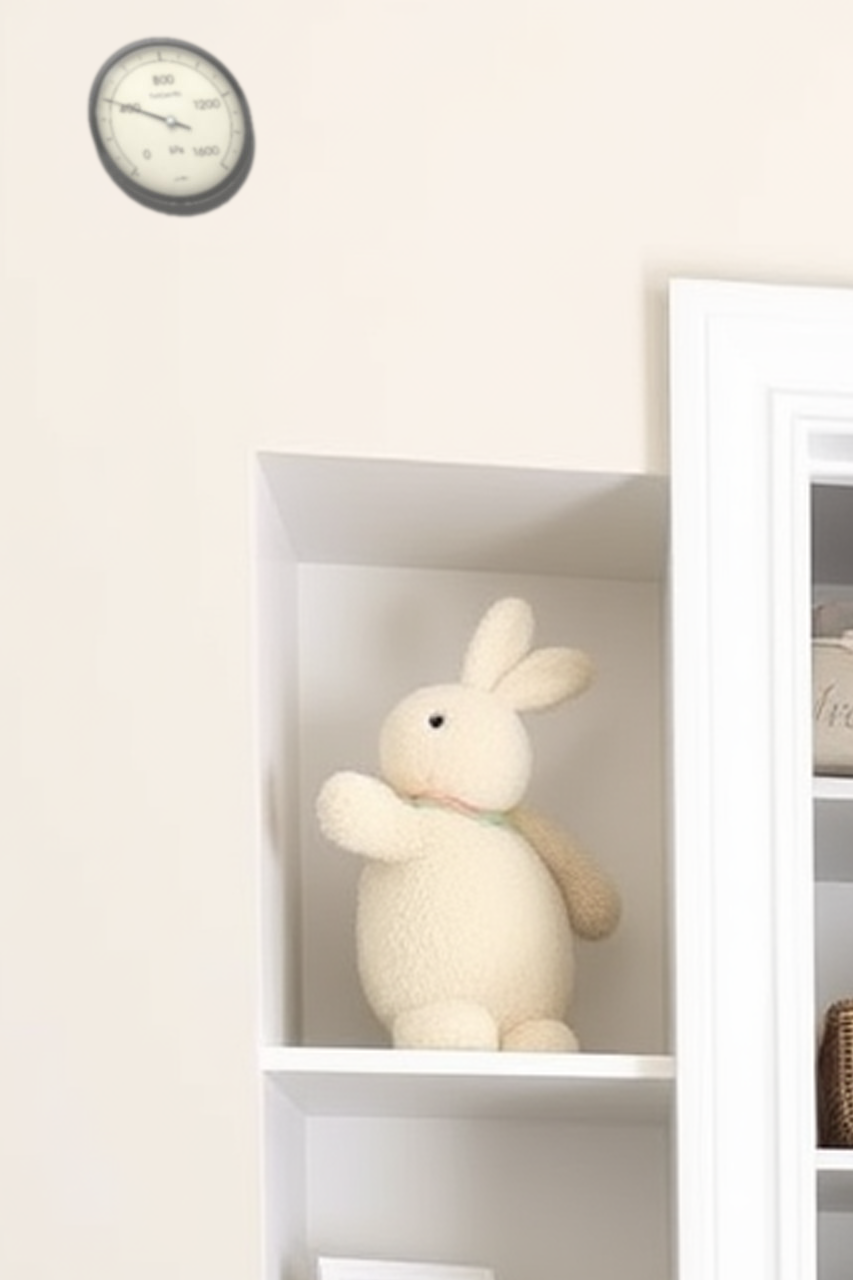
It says 400; kPa
